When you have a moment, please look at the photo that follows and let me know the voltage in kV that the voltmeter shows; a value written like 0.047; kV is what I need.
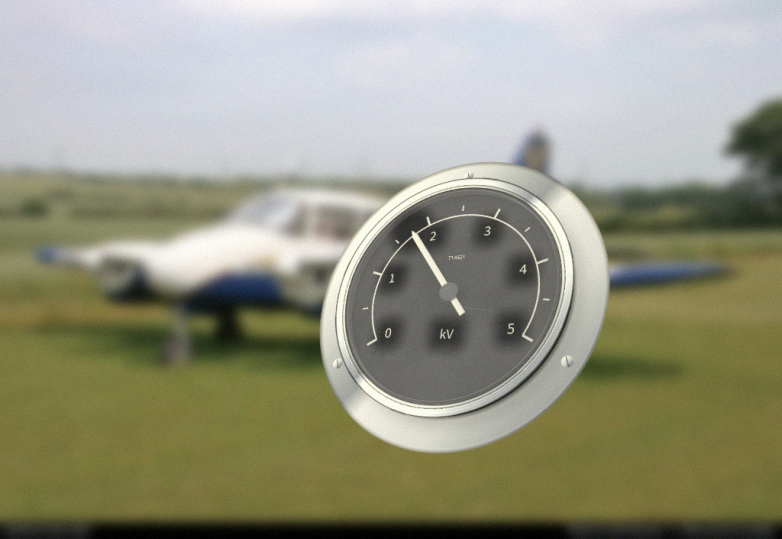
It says 1.75; kV
